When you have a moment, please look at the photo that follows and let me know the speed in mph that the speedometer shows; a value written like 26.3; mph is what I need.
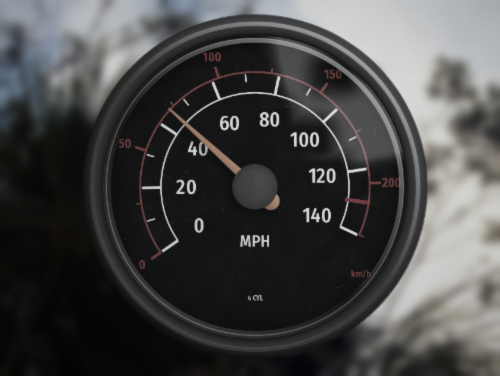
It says 45; mph
